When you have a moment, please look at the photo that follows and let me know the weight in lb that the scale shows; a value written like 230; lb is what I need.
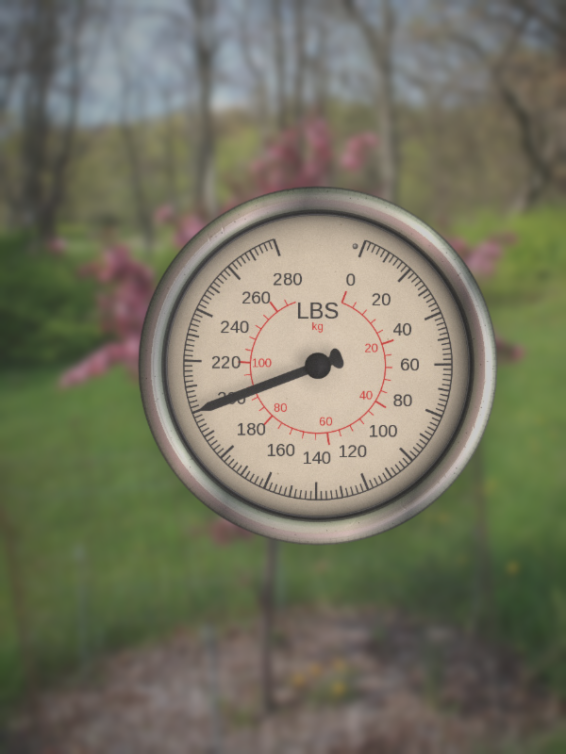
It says 200; lb
